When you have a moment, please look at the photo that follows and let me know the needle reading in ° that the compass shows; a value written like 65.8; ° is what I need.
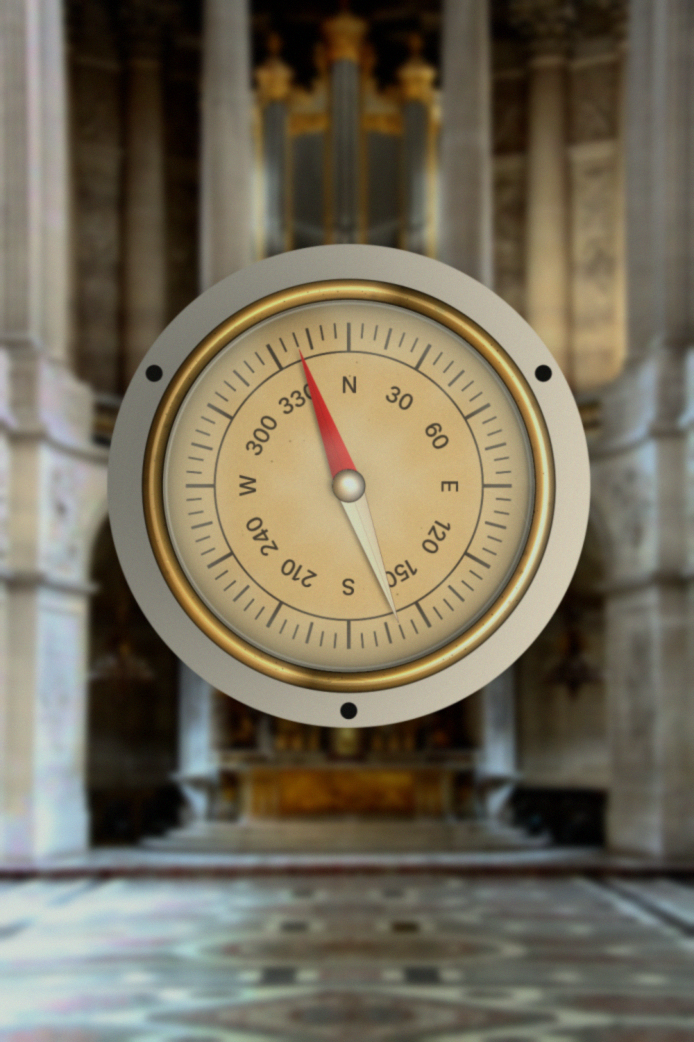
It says 340; °
